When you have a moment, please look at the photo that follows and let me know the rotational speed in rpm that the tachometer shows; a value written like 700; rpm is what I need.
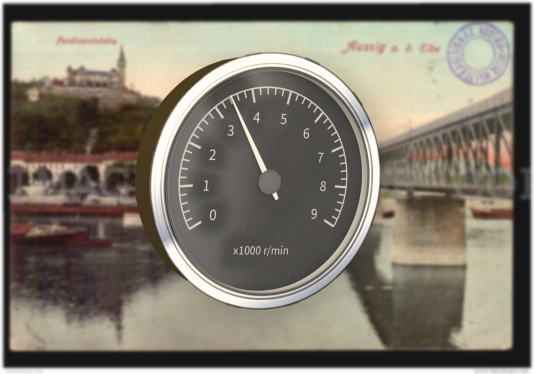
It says 3400; rpm
